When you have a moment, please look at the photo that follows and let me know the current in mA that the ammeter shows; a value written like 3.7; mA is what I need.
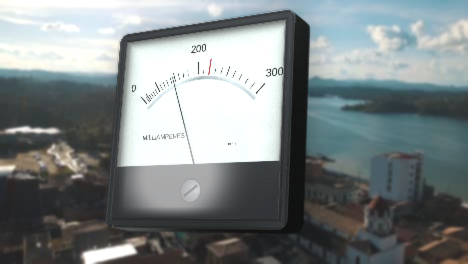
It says 150; mA
